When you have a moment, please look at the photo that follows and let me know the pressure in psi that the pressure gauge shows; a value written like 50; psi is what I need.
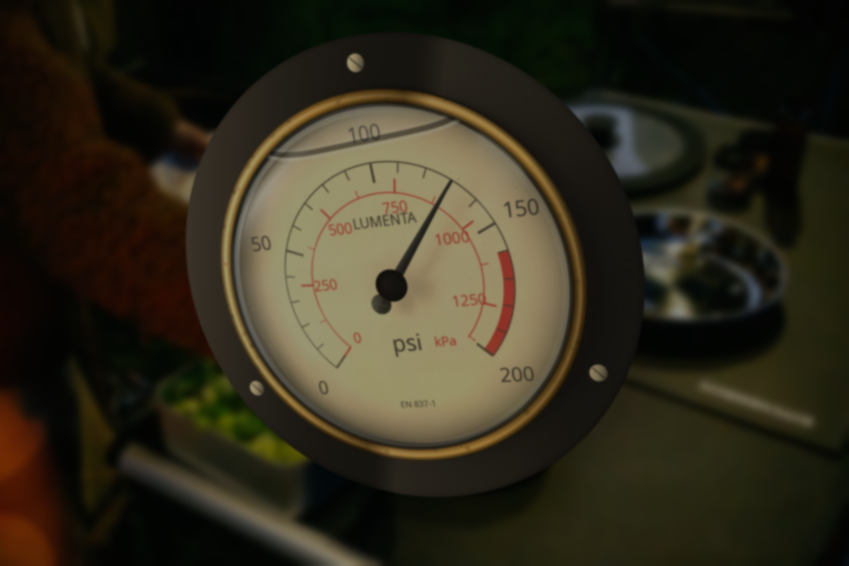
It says 130; psi
